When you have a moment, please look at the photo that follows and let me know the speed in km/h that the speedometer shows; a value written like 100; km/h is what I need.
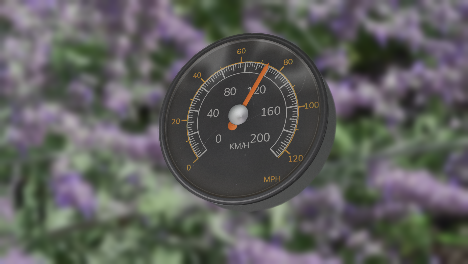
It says 120; km/h
